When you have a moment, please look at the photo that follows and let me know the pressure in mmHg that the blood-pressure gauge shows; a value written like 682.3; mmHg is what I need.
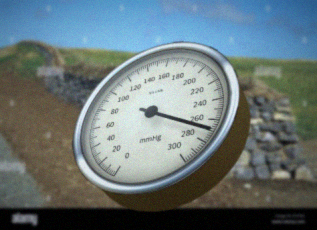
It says 270; mmHg
